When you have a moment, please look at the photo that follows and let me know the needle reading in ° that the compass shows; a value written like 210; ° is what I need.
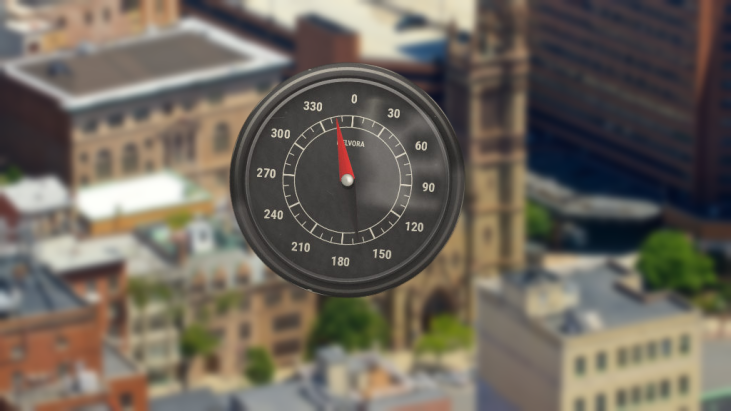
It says 345; °
